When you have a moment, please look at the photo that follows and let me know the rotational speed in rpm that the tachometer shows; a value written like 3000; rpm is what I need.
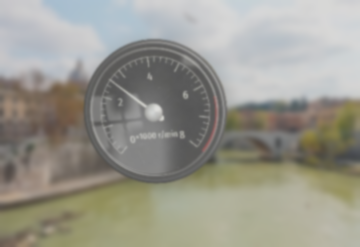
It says 2600; rpm
